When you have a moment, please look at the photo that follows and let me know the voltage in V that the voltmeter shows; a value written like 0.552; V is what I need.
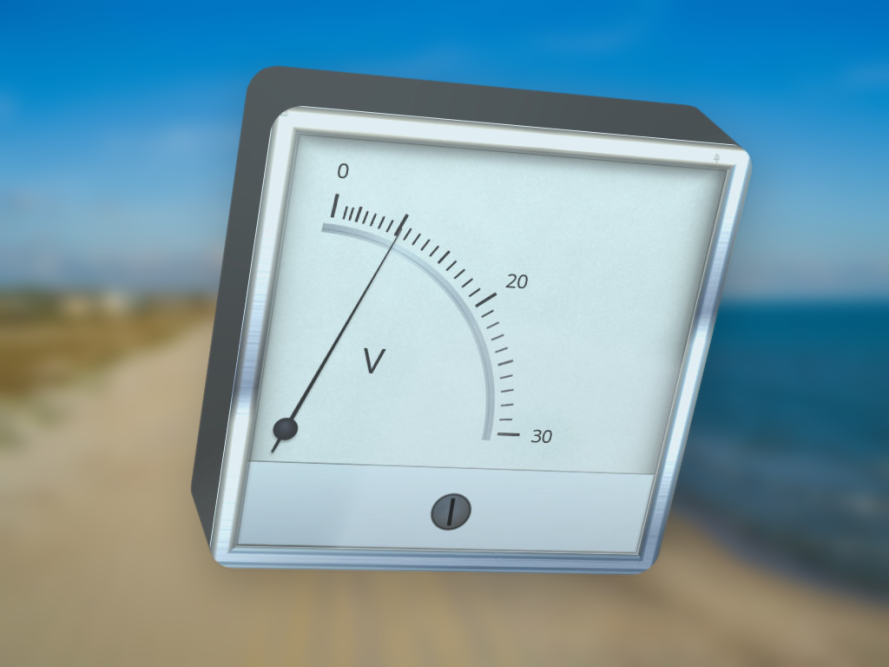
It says 10; V
